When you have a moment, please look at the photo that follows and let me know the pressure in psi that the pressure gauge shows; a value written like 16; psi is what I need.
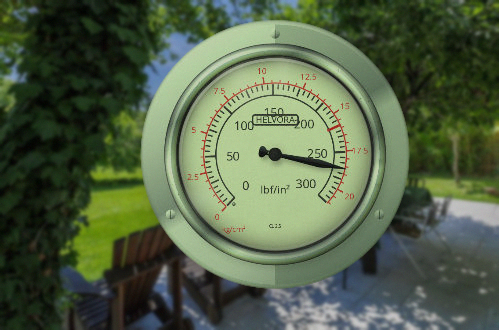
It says 265; psi
